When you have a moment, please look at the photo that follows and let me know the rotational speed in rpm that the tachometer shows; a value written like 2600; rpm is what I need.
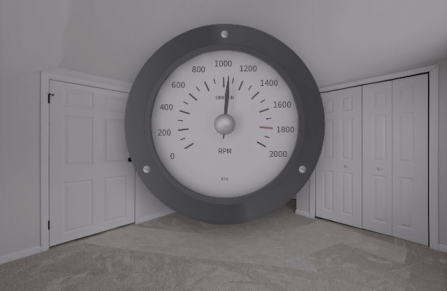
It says 1050; rpm
